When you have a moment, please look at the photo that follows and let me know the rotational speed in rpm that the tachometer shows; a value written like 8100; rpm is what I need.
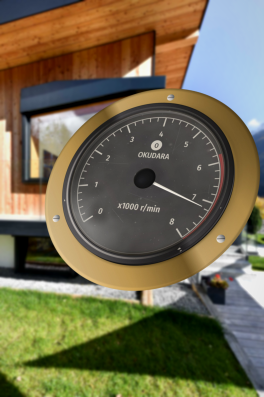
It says 7200; rpm
